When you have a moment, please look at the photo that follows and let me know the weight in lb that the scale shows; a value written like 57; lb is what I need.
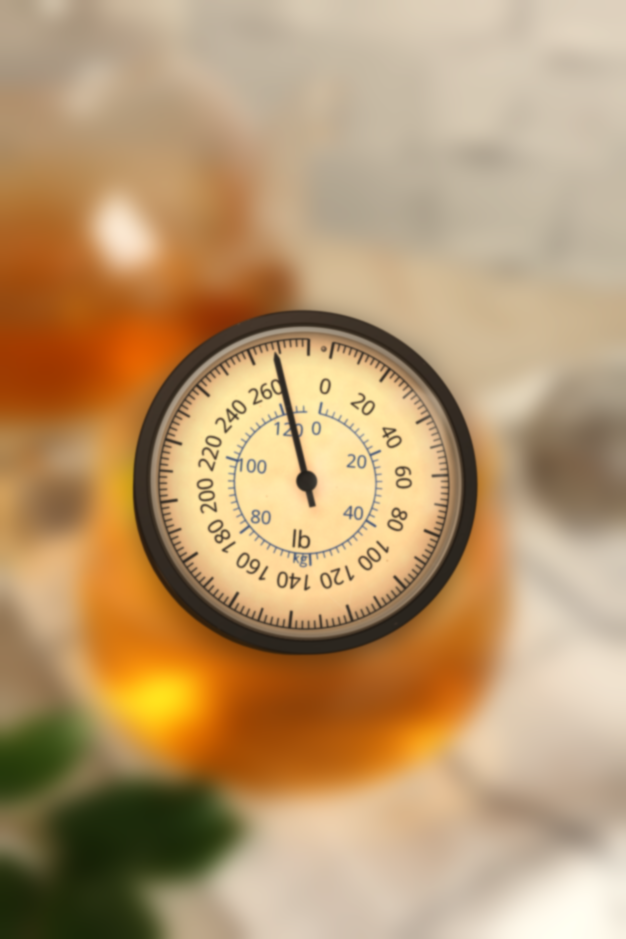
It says 268; lb
